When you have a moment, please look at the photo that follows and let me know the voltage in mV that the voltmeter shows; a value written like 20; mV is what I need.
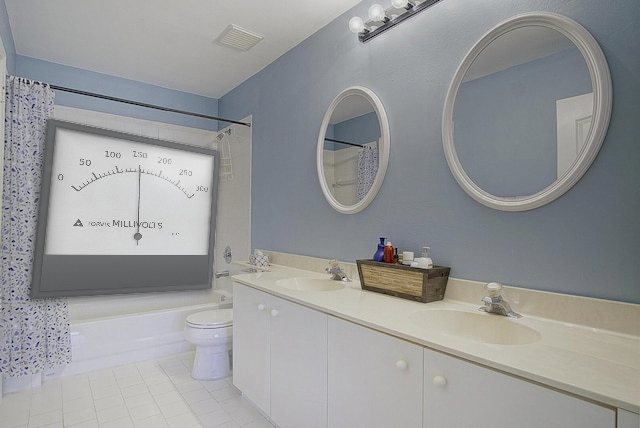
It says 150; mV
